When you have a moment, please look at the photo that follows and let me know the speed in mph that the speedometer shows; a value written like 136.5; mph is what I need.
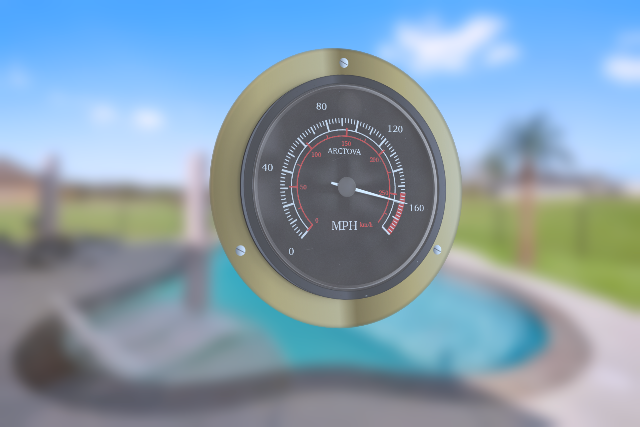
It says 160; mph
